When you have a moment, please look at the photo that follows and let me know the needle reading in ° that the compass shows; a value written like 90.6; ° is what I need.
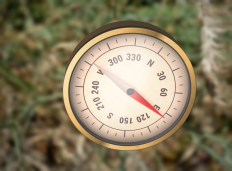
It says 95; °
